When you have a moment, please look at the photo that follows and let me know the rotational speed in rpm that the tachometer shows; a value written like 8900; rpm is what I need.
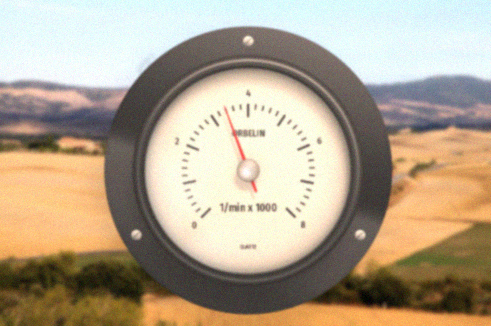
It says 3400; rpm
